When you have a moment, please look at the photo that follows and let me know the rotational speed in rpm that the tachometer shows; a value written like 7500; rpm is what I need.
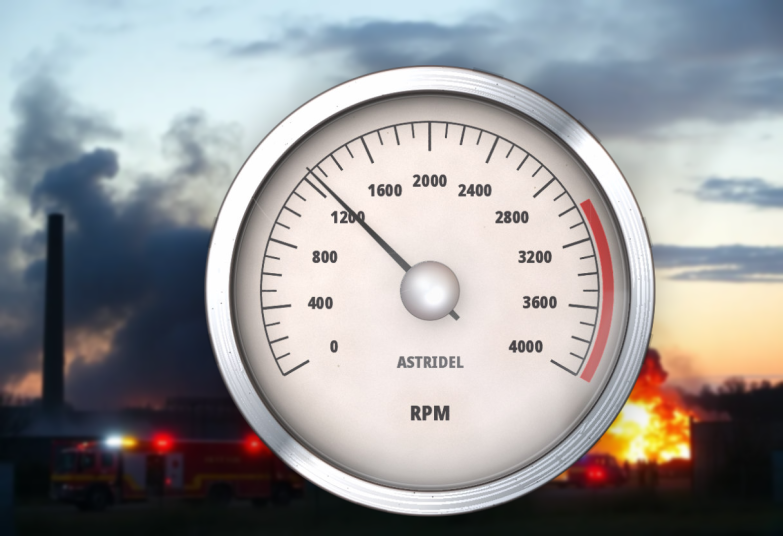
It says 1250; rpm
